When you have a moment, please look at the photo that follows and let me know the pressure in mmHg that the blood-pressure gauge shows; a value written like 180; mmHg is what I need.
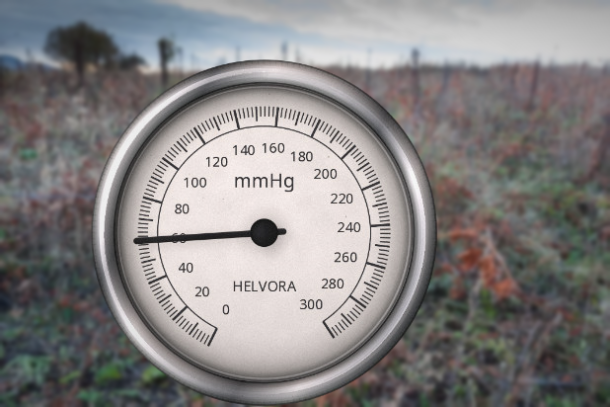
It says 60; mmHg
